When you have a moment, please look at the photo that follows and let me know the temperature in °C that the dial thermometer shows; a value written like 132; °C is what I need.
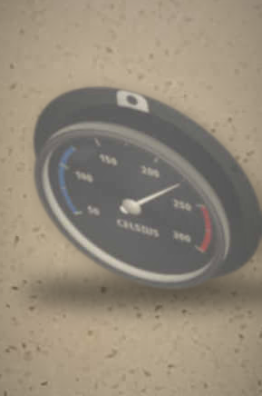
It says 225; °C
